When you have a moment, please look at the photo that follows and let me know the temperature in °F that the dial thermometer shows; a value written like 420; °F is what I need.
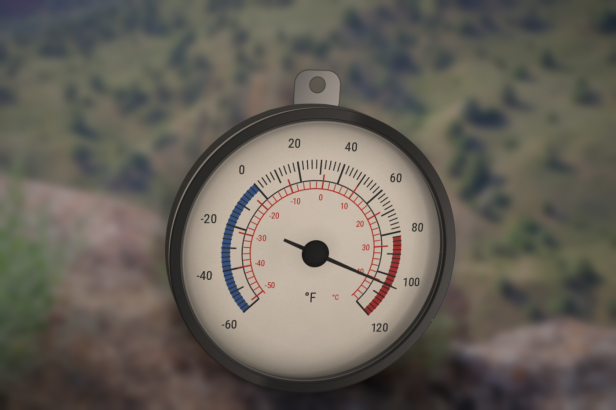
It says 104; °F
